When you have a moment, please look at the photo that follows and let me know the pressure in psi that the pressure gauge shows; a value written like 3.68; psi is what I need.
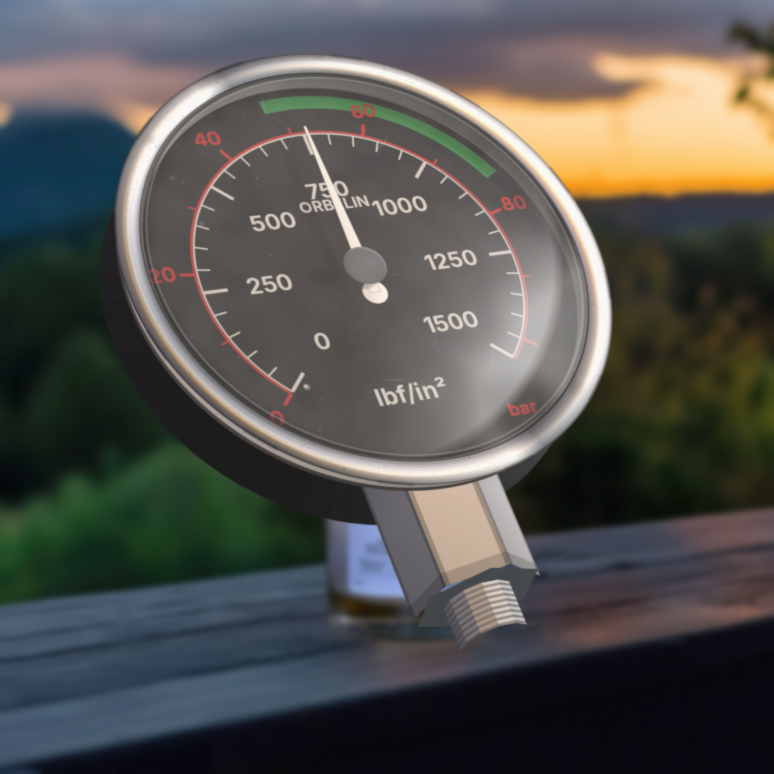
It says 750; psi
